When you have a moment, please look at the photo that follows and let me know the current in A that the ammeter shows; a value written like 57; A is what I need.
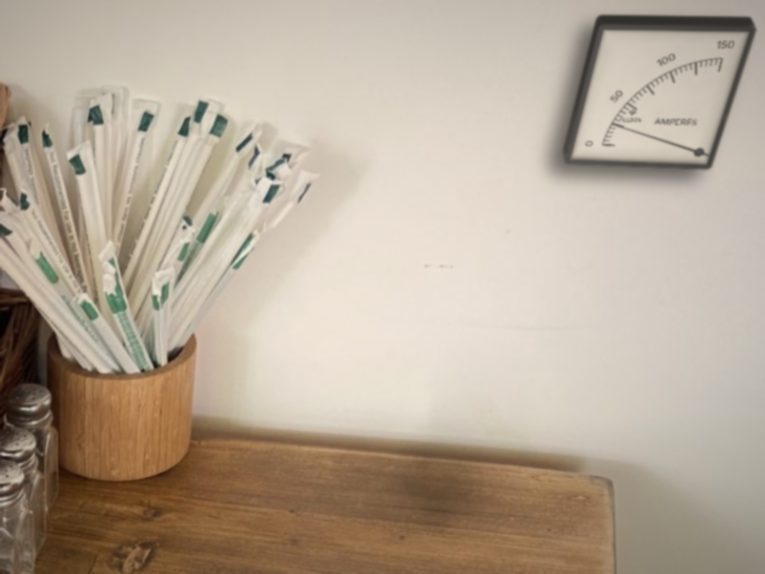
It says 25; A
